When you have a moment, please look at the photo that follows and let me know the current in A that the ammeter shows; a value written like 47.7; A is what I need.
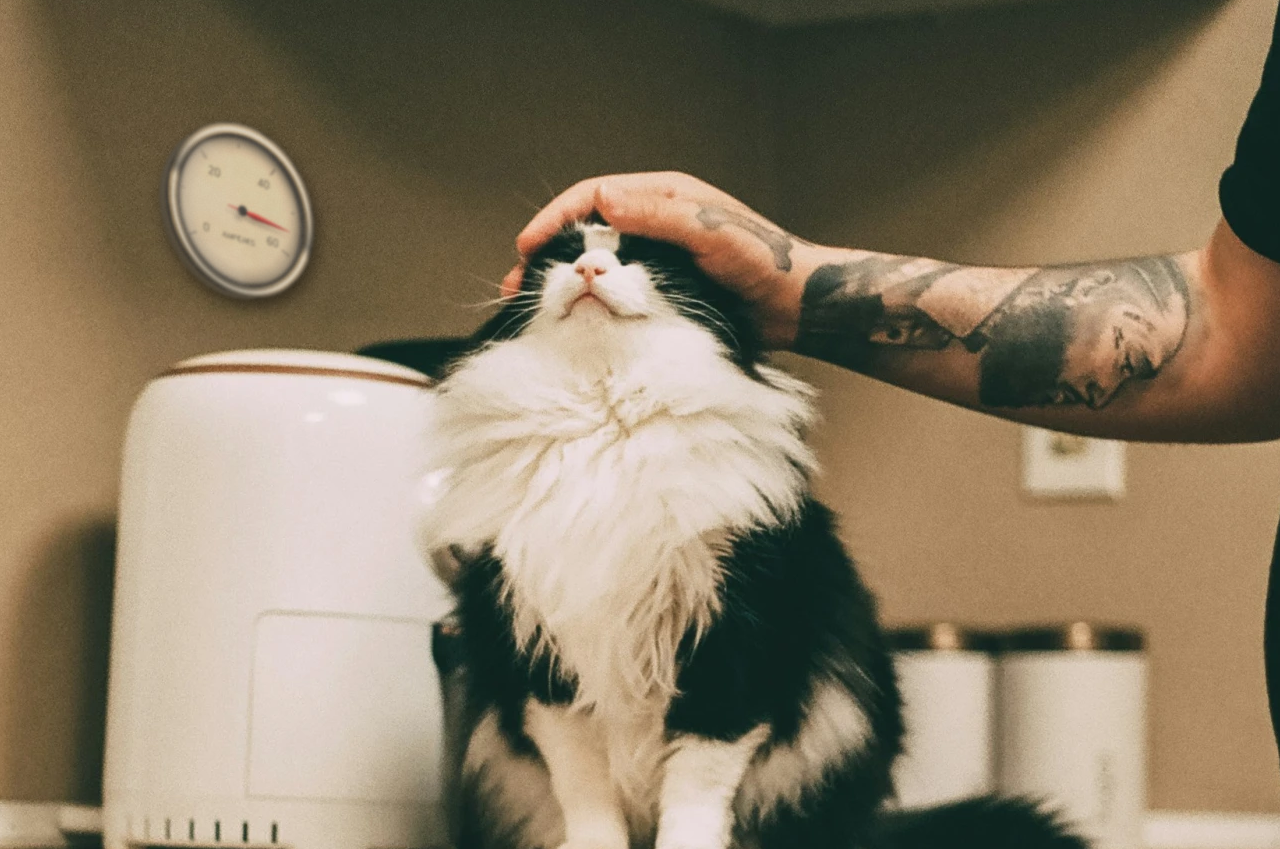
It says 55; A
